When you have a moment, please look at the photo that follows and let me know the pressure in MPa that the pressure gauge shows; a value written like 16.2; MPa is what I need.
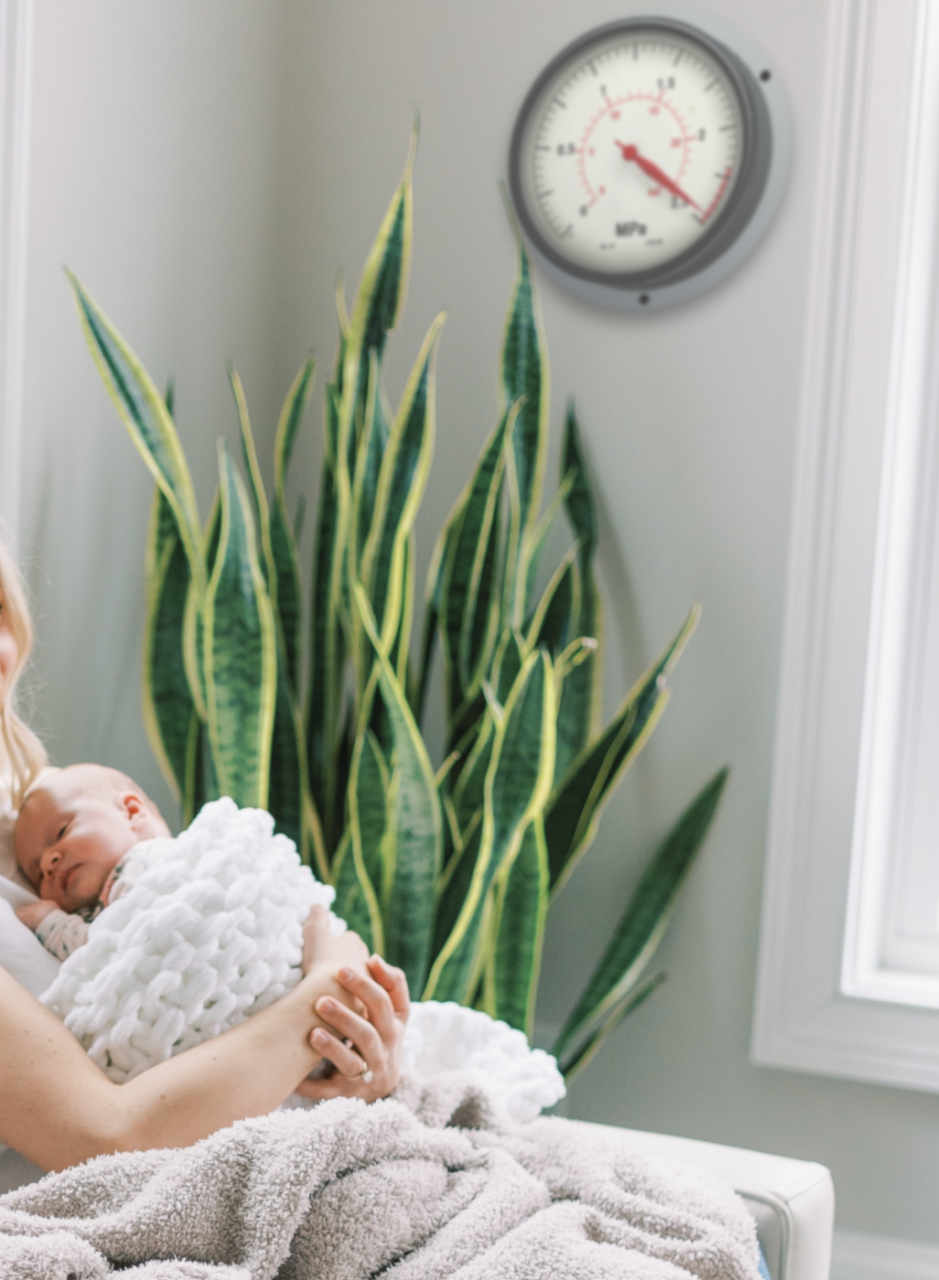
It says 2.45; MPa
